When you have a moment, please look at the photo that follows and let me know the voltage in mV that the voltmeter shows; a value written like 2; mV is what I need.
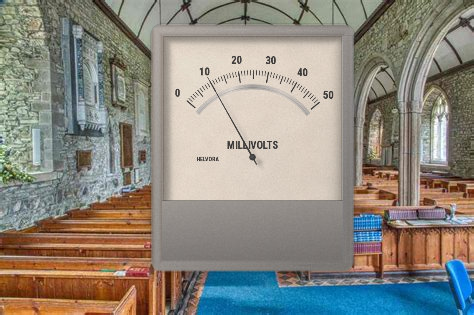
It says 10; mV
